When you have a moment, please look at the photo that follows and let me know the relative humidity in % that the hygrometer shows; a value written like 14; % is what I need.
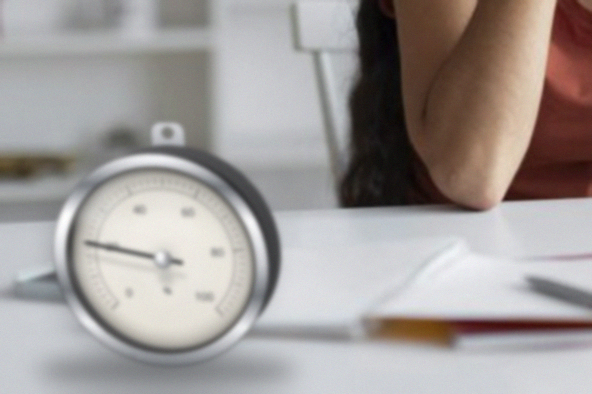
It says 20; %
